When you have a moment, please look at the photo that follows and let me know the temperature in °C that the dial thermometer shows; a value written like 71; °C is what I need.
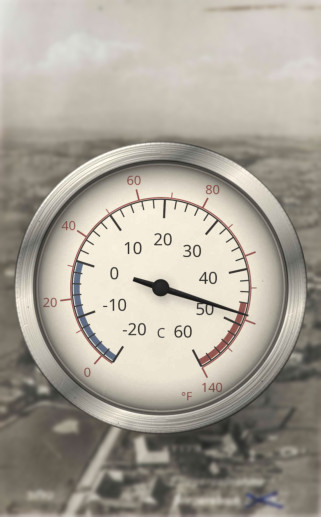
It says 48; °C
